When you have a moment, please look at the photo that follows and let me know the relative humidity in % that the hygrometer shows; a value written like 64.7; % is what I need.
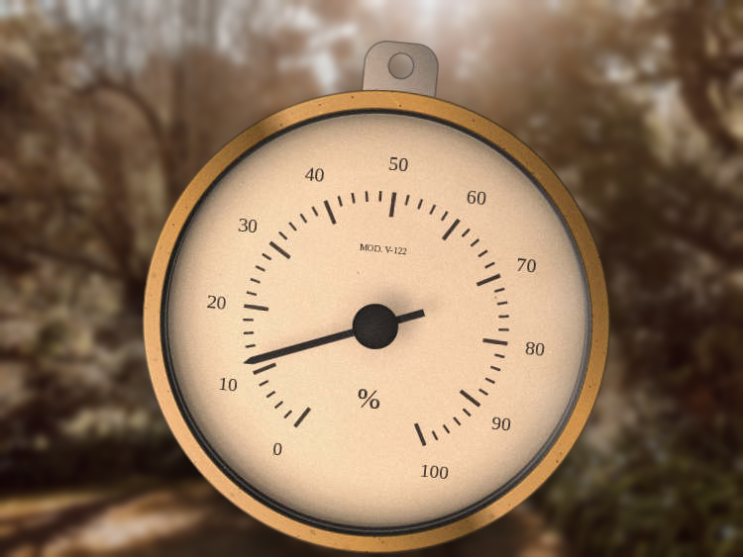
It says 12; %
